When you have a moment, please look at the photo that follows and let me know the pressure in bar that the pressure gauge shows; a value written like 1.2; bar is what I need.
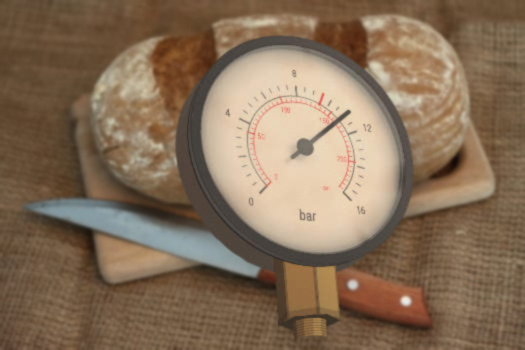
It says 11; bar
